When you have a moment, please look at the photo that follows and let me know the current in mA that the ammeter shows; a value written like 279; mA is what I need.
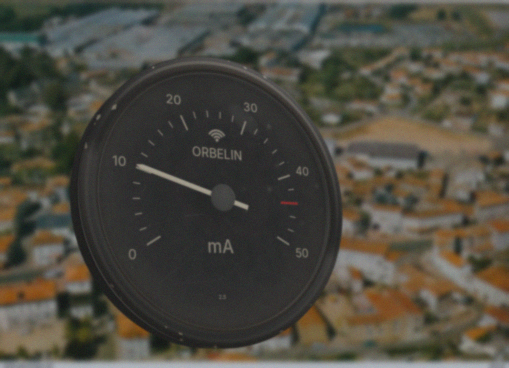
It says 10; mA
